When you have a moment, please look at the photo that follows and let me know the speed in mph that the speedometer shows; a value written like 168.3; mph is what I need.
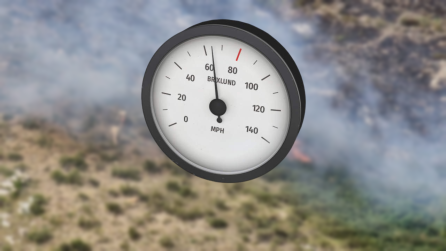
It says 65; mph
